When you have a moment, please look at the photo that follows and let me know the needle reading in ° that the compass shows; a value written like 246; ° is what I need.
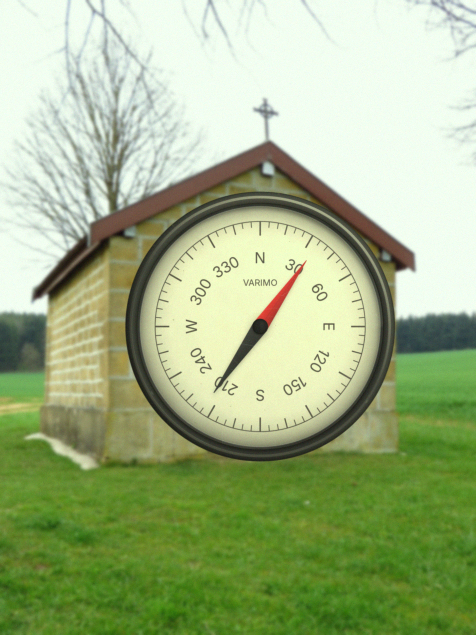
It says 35; °
